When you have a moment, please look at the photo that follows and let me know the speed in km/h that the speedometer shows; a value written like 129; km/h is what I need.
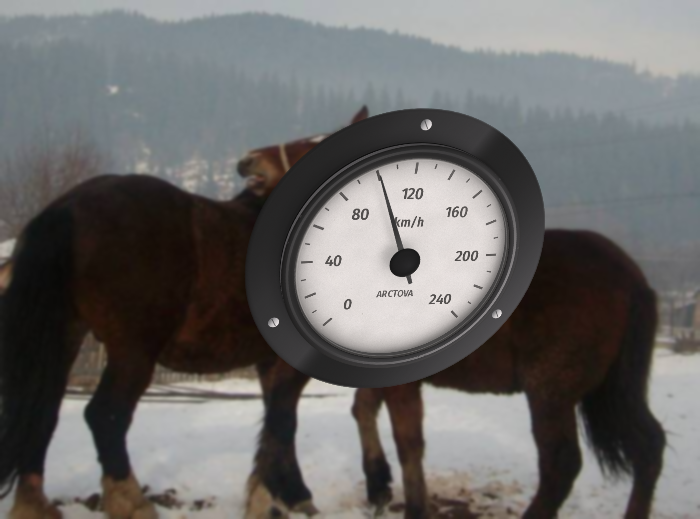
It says 100; km/h
